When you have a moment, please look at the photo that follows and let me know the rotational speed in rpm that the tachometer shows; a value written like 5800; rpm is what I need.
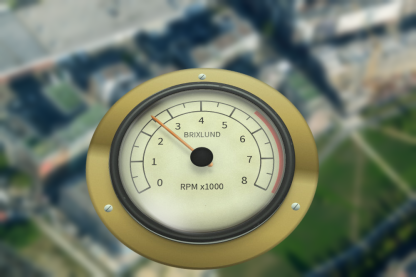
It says 2500; rpm
